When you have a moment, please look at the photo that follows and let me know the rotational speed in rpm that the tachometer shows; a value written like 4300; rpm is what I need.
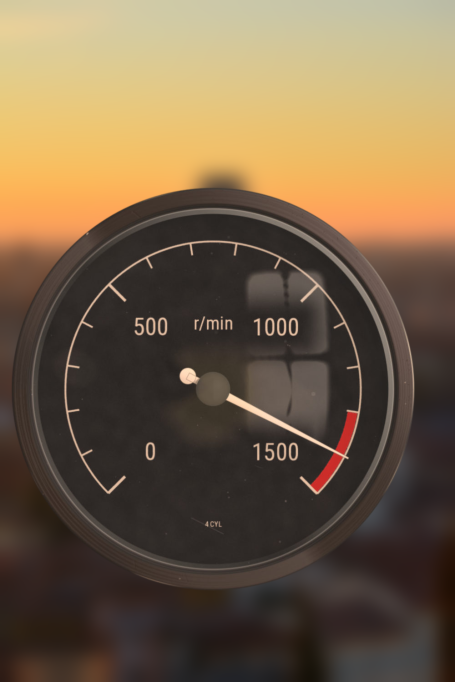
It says 1400; rpm
